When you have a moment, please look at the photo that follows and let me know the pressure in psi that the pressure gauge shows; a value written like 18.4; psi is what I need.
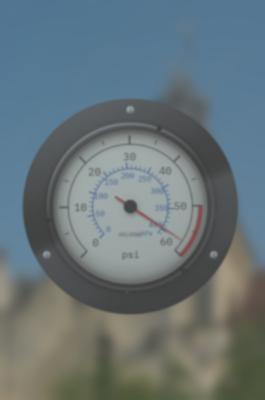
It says 57.5; psi
